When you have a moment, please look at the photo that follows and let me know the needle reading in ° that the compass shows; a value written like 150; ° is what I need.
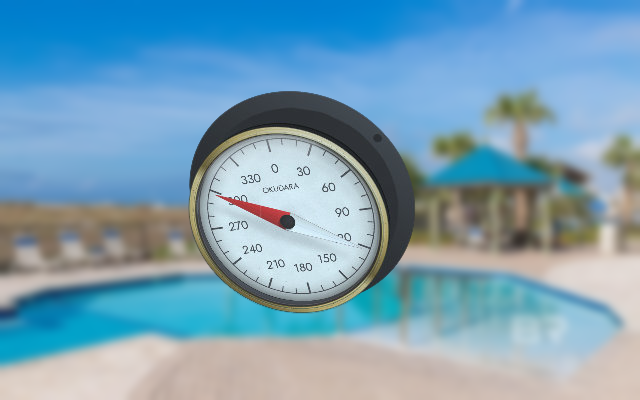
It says 300; °
